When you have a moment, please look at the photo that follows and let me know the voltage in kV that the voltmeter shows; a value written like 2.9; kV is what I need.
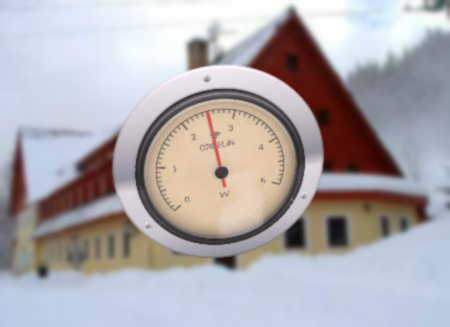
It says 2.5; kV
